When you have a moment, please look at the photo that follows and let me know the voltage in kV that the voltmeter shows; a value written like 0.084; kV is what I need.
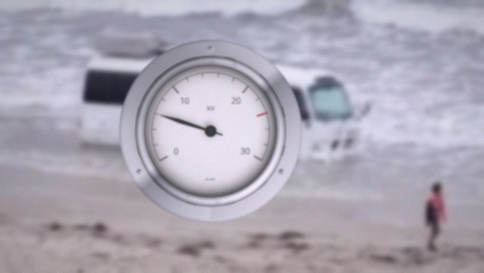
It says 6; kV
